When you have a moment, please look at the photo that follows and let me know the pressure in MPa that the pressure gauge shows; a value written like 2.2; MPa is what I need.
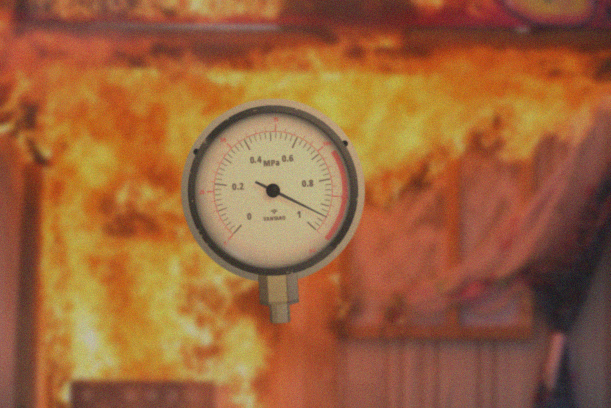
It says 0.94; MPa
